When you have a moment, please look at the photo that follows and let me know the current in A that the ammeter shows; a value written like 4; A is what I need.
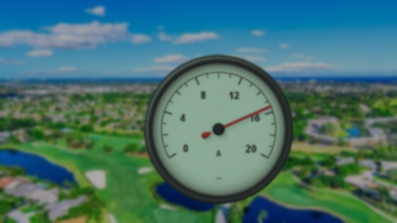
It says 15.5; A
